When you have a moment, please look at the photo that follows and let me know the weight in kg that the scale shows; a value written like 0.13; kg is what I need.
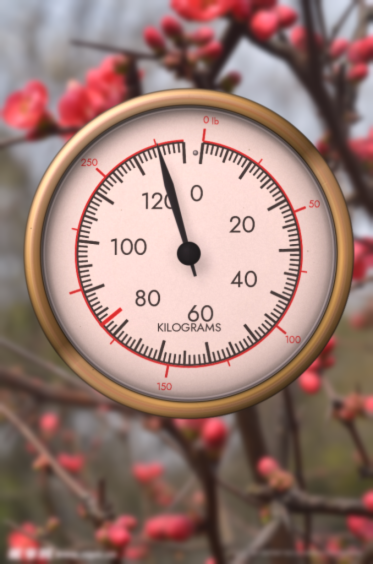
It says 125; kg
